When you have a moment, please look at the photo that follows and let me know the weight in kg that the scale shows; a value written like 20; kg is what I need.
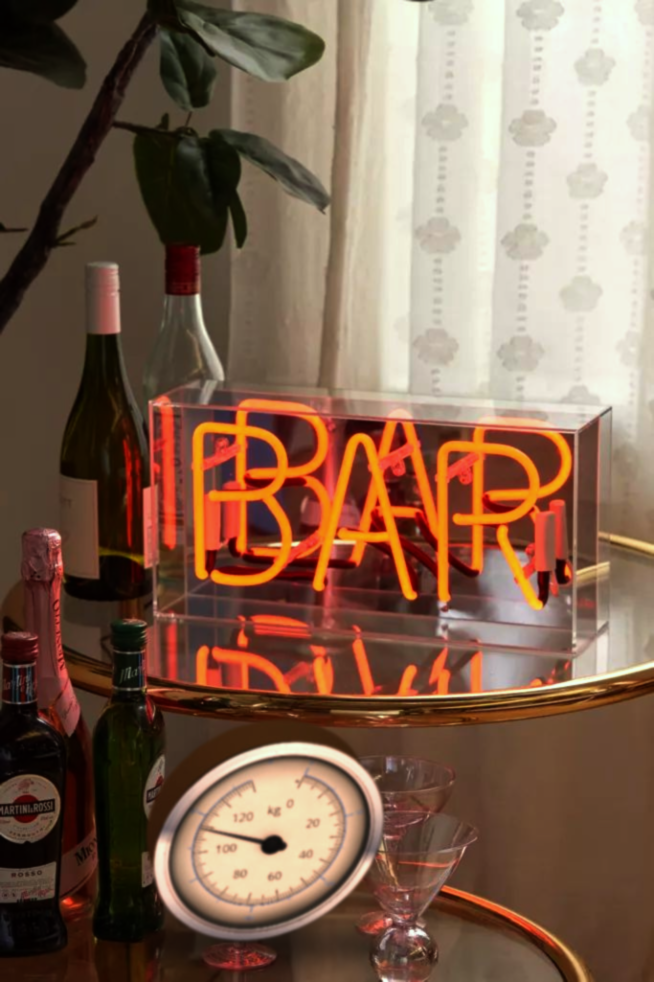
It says 110; kg
